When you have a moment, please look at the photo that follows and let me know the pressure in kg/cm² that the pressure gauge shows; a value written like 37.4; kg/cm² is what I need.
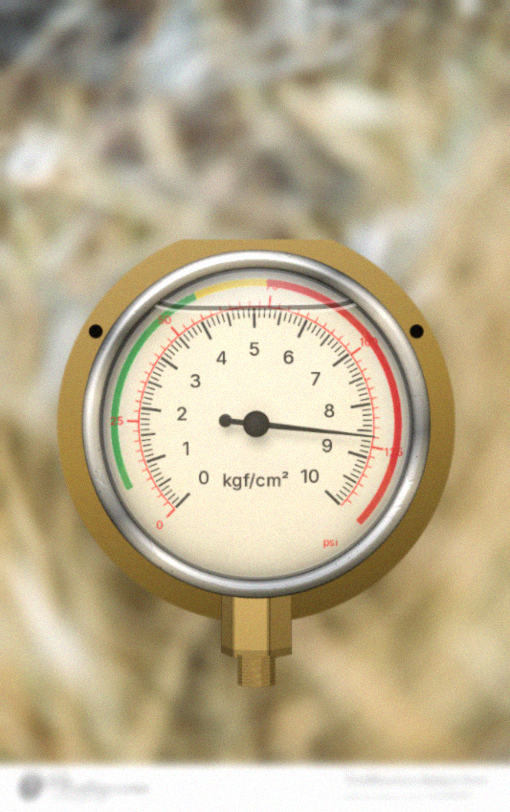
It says 8.6; kg/cm²
